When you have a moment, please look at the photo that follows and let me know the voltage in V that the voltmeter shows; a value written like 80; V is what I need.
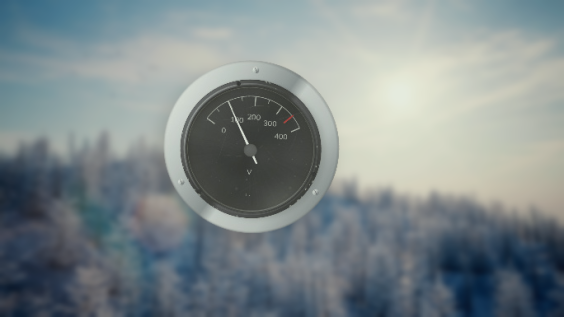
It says 100; V
